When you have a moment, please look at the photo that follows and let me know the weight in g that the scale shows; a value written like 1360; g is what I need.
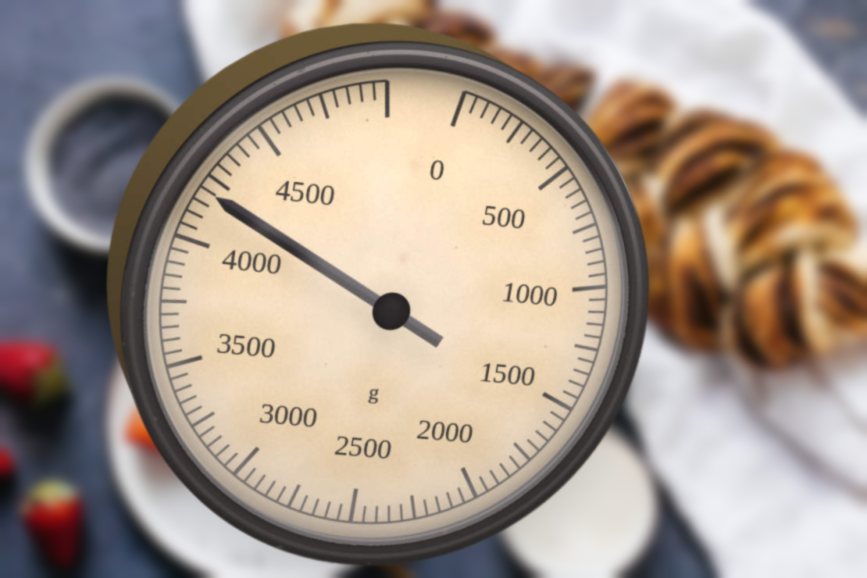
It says 4200; g
